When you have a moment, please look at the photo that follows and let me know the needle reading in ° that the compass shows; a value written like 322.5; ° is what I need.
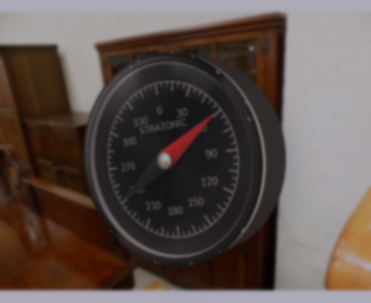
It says 60; °
